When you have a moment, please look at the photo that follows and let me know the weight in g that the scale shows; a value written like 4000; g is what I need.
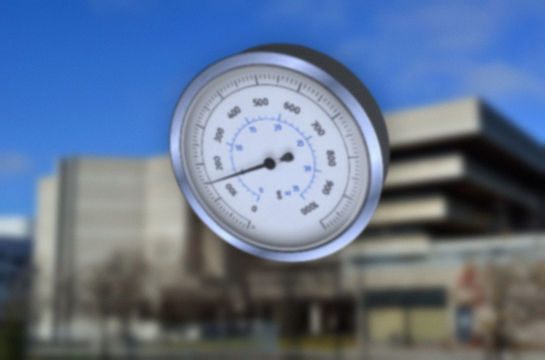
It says 150; g
